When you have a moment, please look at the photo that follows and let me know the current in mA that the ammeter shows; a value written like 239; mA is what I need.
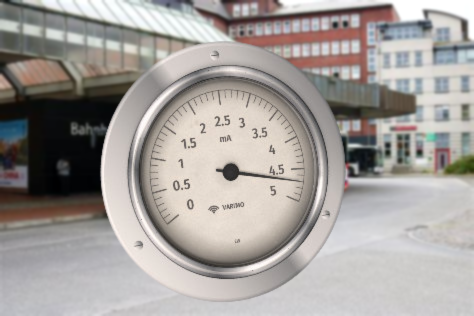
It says 4.7; mA
